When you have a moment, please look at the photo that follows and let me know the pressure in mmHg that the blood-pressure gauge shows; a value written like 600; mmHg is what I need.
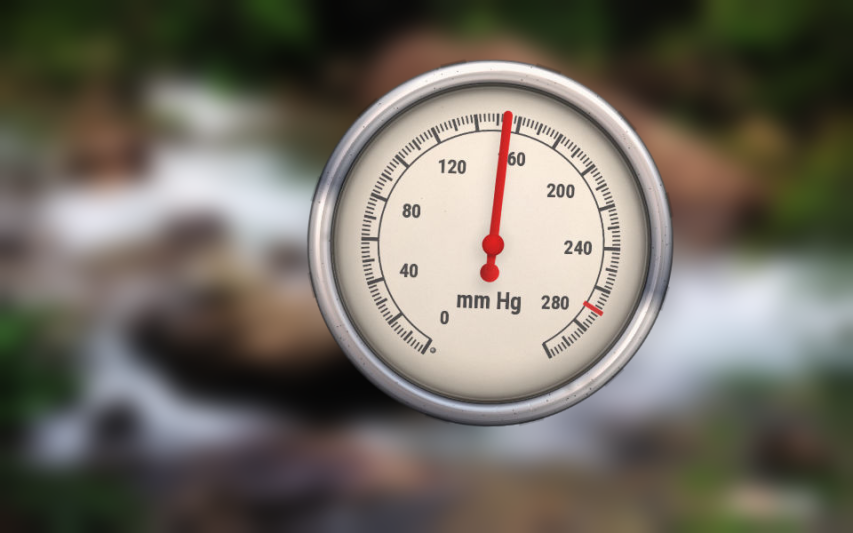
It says 154; mmHg
